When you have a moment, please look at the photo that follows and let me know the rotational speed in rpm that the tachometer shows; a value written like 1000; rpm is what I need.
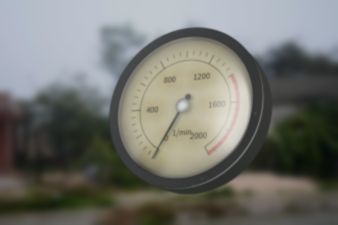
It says 0; rpm
